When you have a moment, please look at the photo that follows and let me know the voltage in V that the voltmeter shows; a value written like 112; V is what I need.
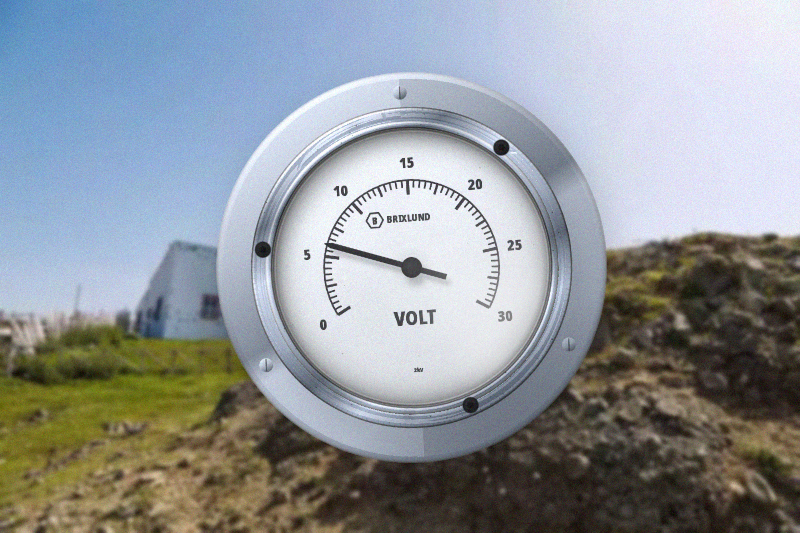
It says 6; V
